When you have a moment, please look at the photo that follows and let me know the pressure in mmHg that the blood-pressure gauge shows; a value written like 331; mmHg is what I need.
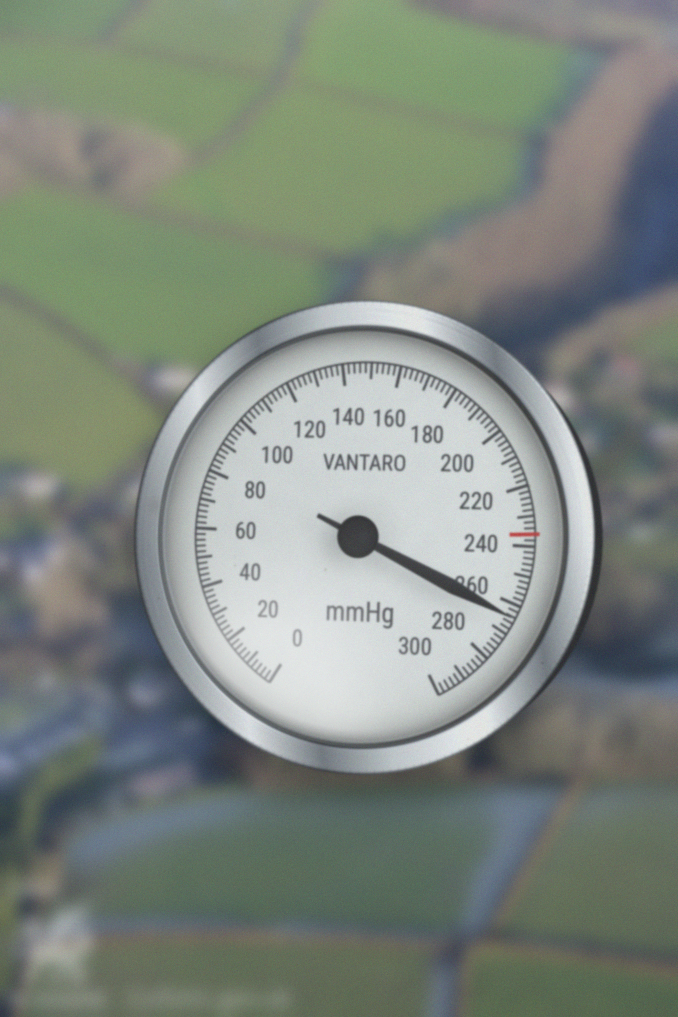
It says 264; mmHg
